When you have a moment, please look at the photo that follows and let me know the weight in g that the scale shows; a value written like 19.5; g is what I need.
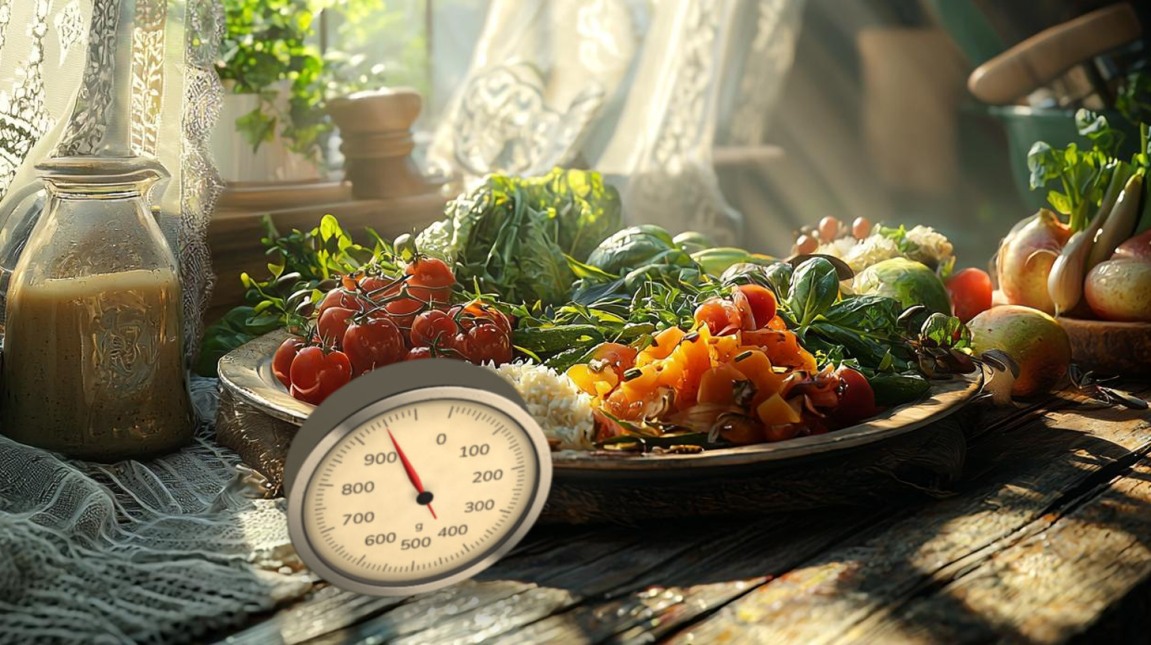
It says 950; g
